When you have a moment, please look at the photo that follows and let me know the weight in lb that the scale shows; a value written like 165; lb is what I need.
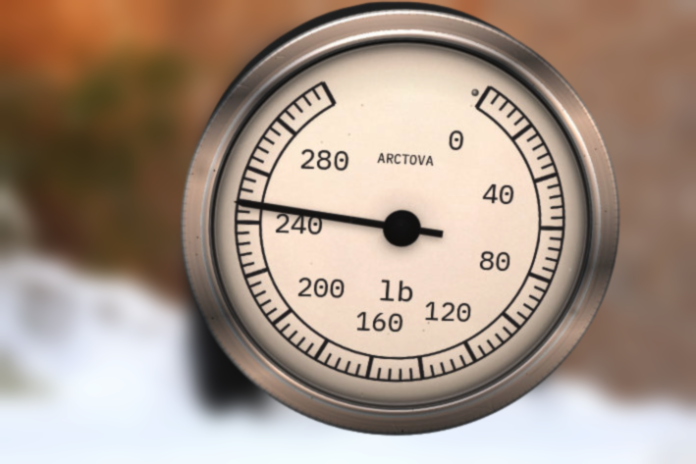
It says 248; lb
